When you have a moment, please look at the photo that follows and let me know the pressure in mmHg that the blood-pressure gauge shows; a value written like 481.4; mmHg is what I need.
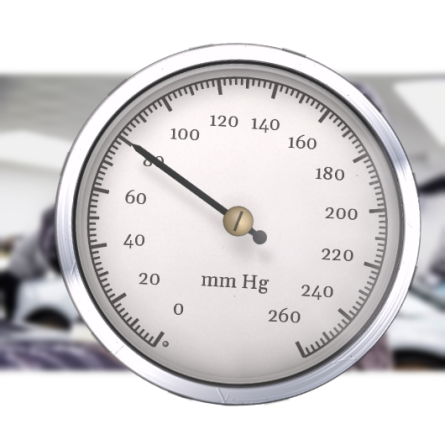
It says 80; mmHg
